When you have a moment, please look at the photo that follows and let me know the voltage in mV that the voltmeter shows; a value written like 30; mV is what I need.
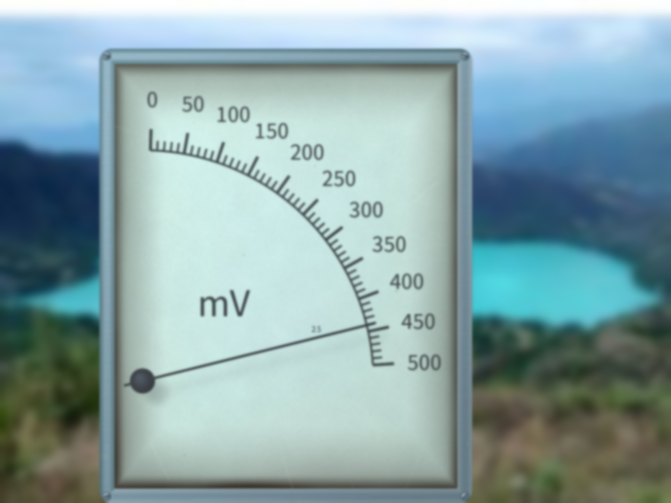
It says 440; mV
